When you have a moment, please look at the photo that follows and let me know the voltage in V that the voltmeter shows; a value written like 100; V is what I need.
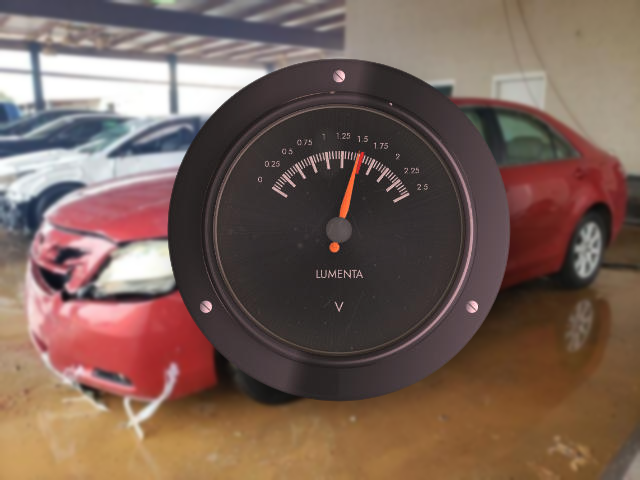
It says 1.5; V
